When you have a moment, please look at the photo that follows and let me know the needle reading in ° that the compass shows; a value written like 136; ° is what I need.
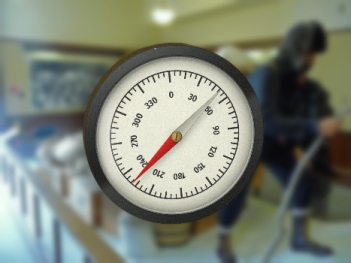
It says 230; °
